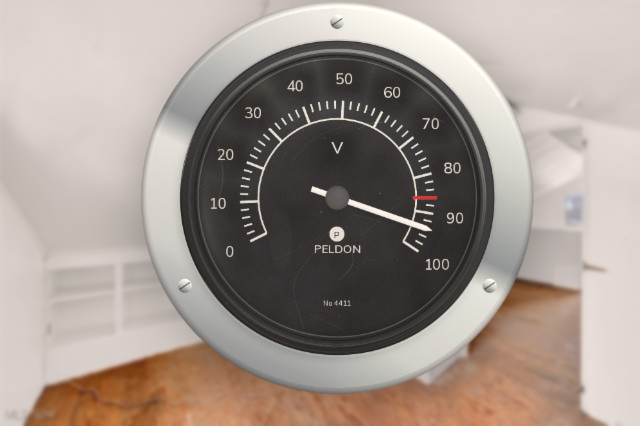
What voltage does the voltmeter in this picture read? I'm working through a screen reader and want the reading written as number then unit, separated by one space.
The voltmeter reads 94 V
